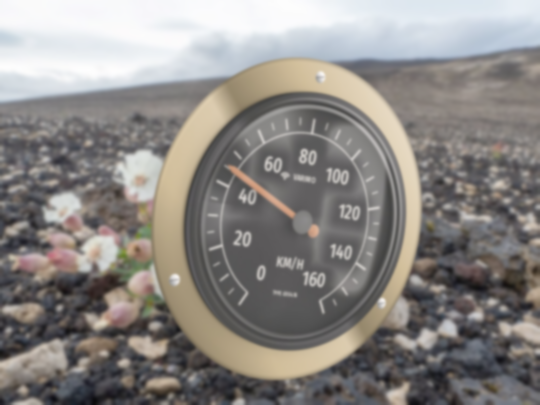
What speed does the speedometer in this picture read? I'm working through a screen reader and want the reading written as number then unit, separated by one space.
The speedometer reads 45 km/h
